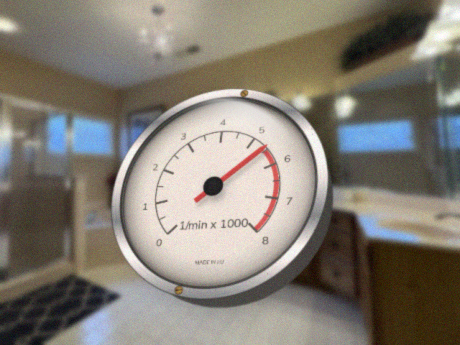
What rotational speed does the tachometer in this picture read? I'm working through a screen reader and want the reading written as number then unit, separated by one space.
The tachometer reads 5500 rpm
